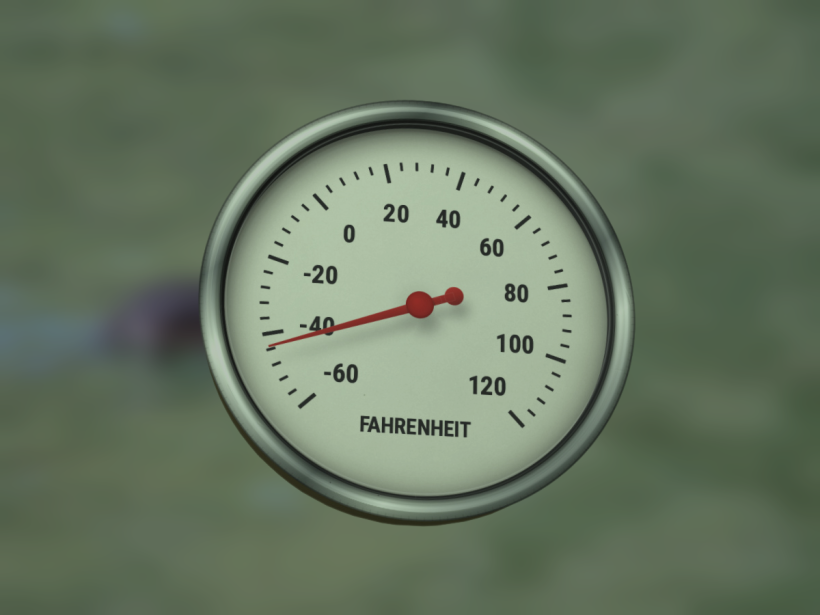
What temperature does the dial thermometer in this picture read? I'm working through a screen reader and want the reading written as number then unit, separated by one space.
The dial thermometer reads -44 °F
